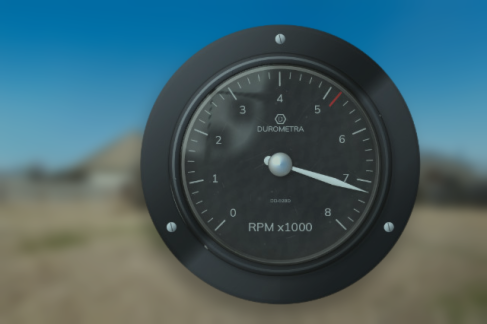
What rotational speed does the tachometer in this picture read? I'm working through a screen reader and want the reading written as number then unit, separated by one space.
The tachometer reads 7200 rpm
